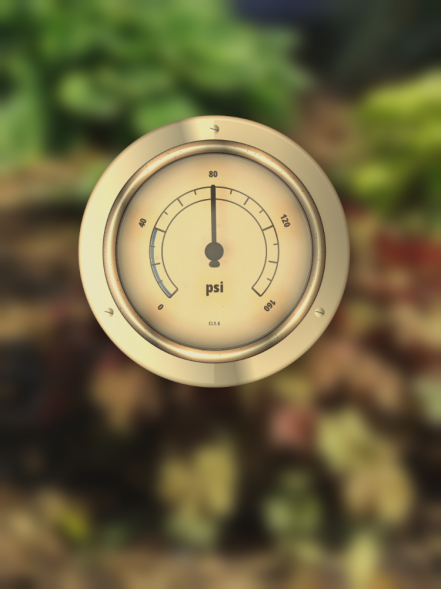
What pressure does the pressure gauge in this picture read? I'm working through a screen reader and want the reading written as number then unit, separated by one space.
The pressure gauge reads 80 psi
